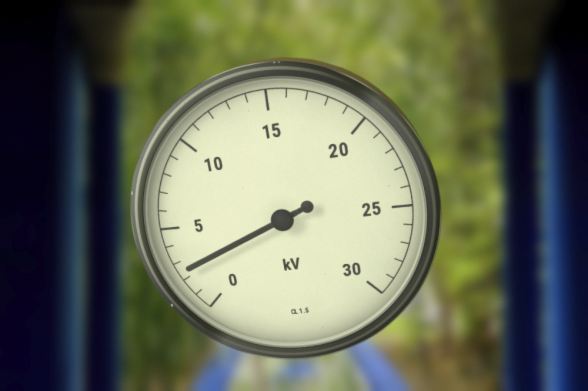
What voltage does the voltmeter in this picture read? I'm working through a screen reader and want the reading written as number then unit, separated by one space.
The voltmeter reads 2.5 kV
